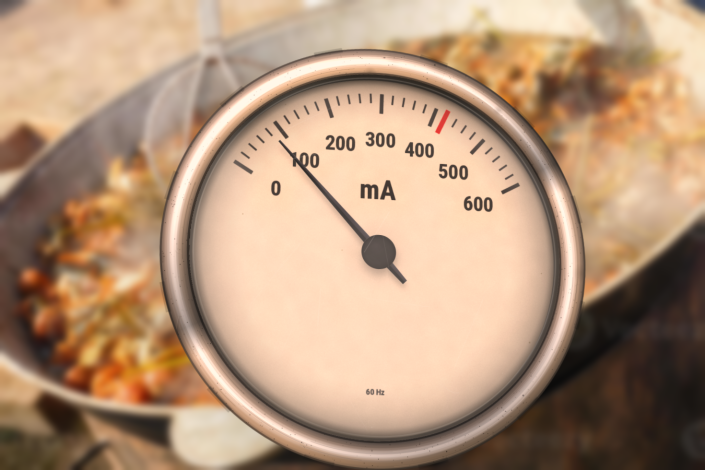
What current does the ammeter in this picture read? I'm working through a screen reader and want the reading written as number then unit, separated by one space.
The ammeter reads 80 mA
